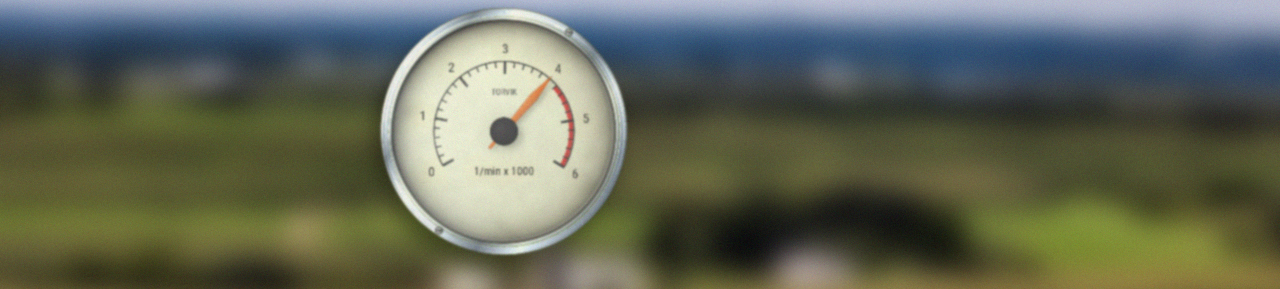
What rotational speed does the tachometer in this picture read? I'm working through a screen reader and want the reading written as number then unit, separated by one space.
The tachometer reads 4000 rpm
